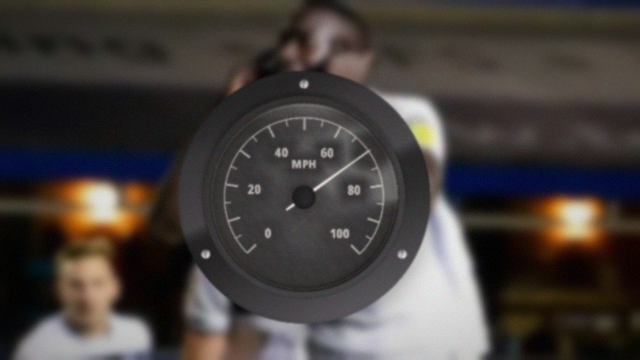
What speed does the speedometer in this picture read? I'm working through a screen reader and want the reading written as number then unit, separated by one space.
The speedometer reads 70 mph
